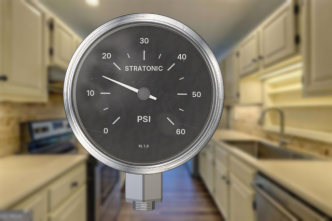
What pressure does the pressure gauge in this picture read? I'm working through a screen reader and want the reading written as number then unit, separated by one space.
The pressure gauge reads 15 psi
